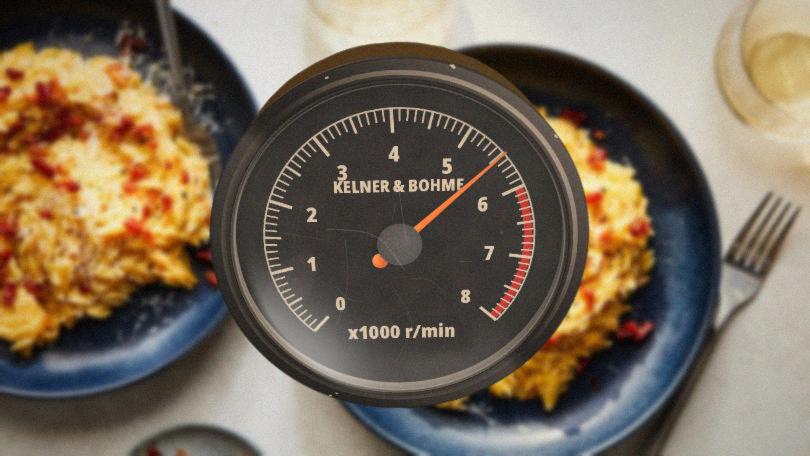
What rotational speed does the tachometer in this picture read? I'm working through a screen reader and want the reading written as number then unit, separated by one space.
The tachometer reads 5500 rpm
